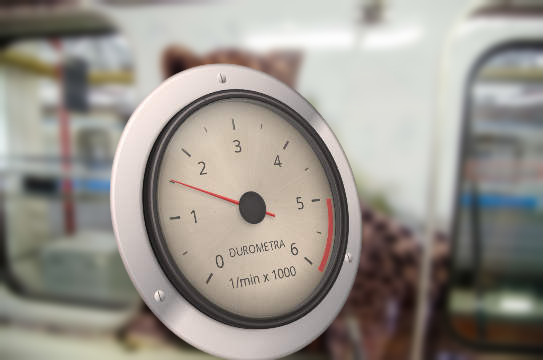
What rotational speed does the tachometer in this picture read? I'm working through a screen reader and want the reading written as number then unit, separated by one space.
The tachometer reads 1500 rpm
